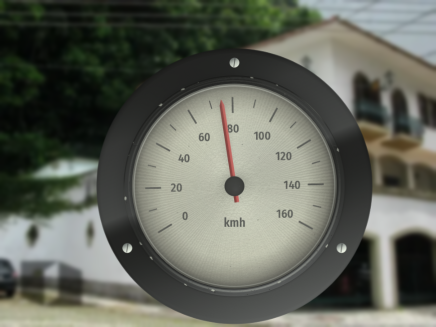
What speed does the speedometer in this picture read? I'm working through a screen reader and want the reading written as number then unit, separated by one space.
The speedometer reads 75 km/h
